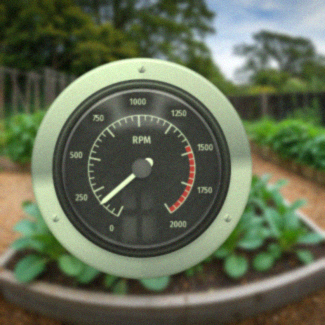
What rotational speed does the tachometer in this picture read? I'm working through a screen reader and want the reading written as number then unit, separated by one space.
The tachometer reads 150 rpm
